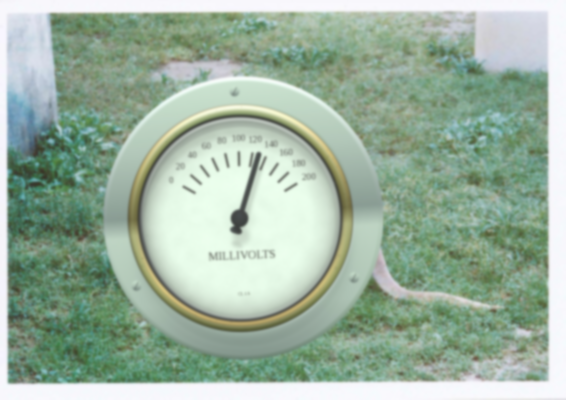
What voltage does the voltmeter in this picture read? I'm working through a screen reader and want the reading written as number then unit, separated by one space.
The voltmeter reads 130 mV
